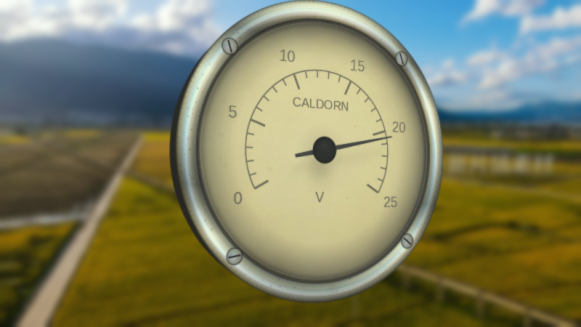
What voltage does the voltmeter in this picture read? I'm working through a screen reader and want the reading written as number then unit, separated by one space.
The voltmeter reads 20.5 V
